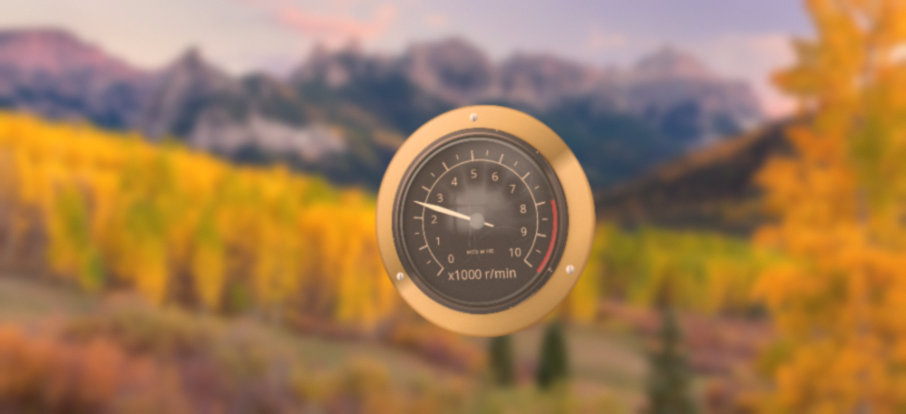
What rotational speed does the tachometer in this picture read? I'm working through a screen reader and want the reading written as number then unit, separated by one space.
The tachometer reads 2500 rpm
